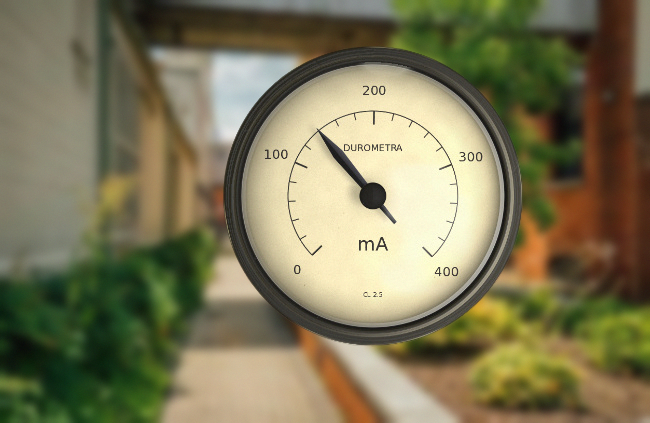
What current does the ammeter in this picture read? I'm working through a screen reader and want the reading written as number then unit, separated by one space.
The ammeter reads 140 mA
